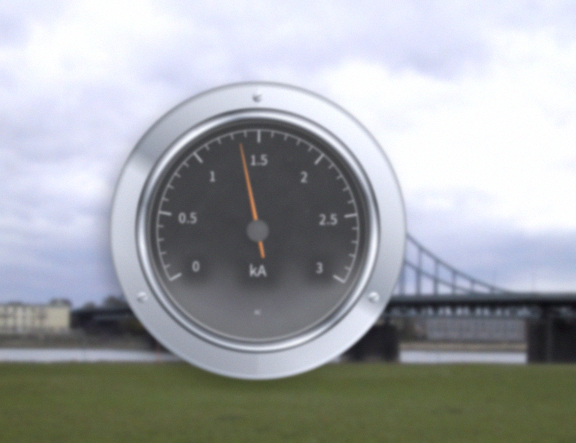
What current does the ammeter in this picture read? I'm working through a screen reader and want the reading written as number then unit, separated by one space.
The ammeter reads 1.35 kA
